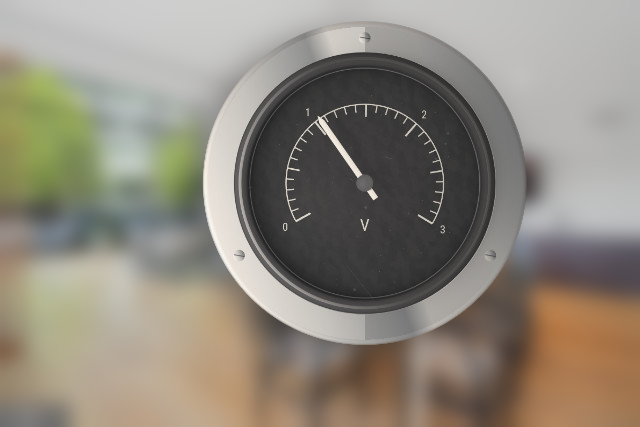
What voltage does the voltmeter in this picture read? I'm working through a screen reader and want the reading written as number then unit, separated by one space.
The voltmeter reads 1.05 V
